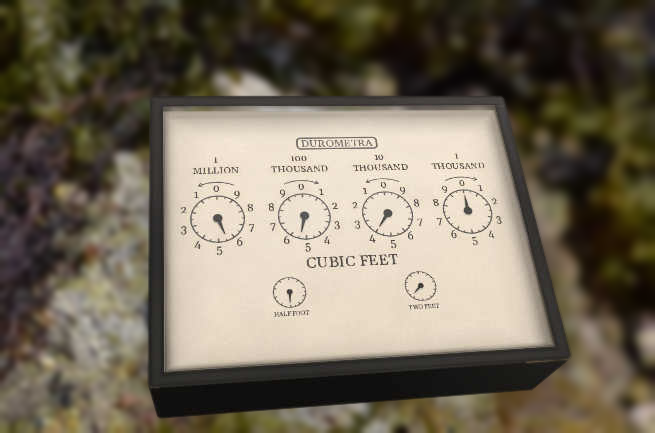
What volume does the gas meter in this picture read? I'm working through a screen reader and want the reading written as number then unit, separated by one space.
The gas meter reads 554000 ft³
